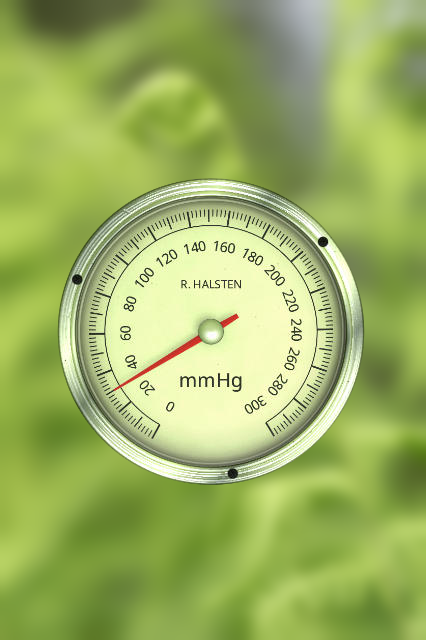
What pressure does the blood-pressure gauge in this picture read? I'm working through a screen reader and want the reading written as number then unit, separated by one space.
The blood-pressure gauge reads 30 mmHg
